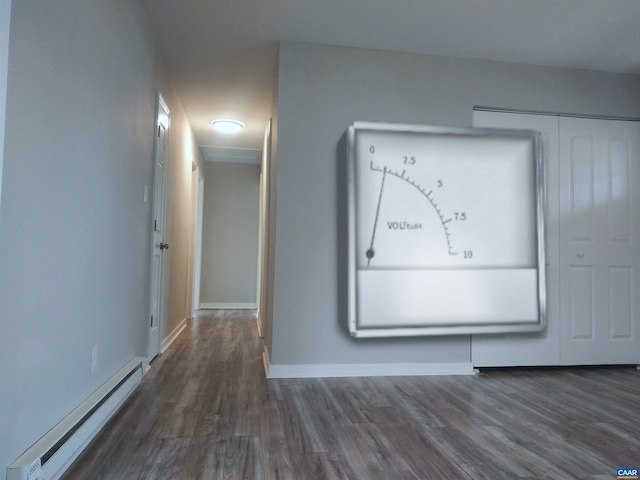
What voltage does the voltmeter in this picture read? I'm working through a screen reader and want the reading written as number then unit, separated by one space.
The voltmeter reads 1 V
